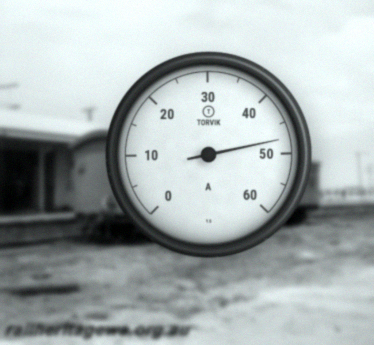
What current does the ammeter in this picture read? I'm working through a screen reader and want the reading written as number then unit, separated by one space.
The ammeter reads 47.5 A
